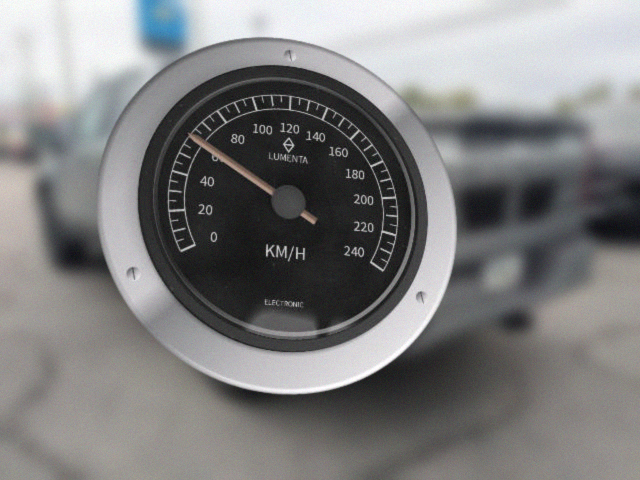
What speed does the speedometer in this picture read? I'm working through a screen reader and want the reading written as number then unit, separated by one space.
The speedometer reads 60 km/h
